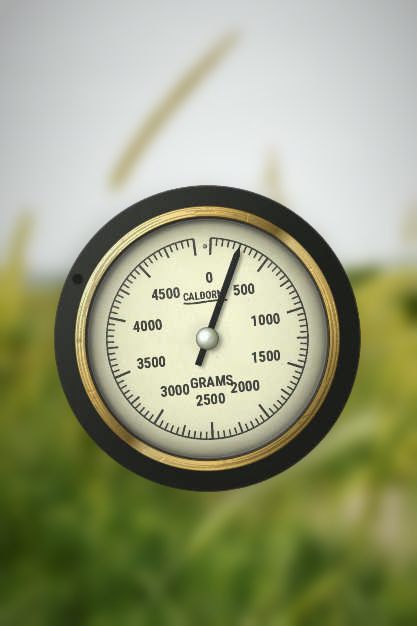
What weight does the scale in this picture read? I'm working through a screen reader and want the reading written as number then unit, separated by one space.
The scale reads 250 g
